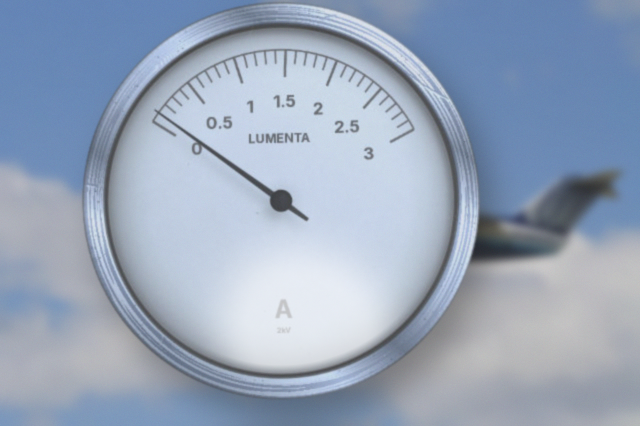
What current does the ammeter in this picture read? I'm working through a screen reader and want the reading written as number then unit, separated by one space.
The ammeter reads 0.1 A
